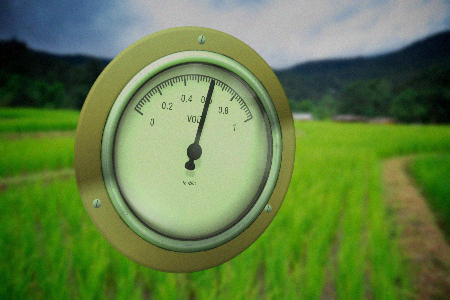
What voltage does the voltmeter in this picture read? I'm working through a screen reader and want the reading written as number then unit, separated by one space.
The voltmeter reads 0.6 V
